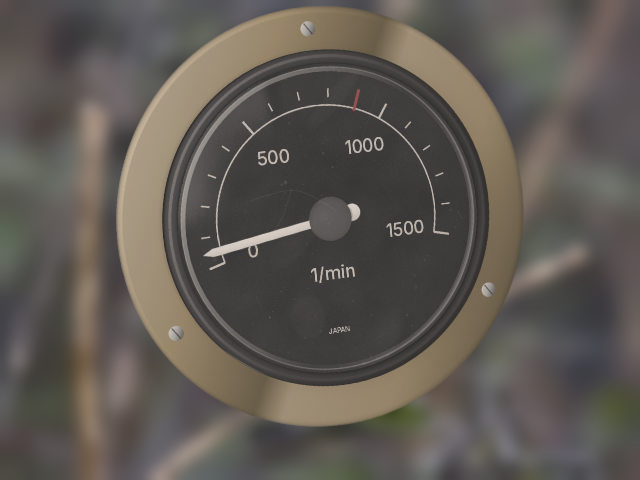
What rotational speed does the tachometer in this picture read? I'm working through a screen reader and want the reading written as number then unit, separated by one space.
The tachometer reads 50 rpm
